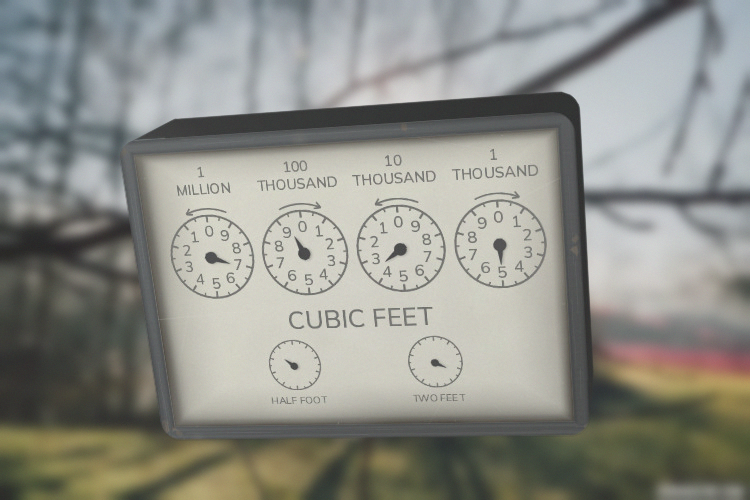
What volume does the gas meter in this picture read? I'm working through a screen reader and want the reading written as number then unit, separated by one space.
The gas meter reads 693500 ft³
